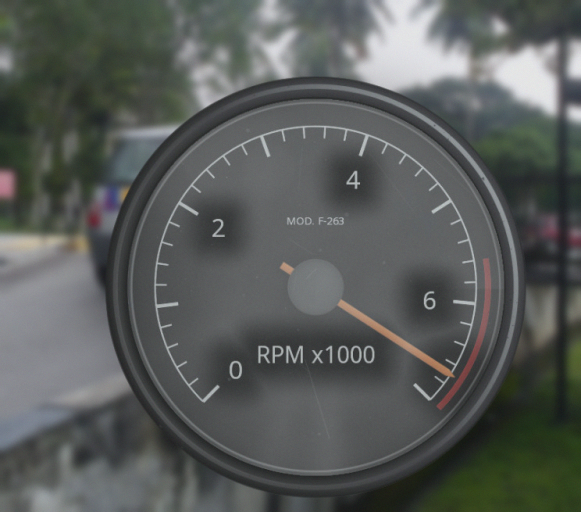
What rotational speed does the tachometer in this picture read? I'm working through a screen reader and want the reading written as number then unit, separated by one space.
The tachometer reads 6700 rpm
